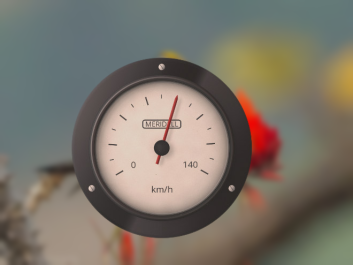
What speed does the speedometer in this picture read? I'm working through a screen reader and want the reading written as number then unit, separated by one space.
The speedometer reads 80 km/h
